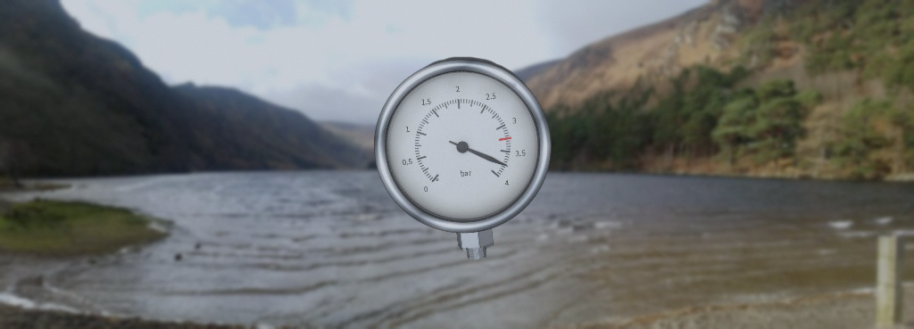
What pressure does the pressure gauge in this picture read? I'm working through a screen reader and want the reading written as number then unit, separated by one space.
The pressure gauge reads 3.75 bar
